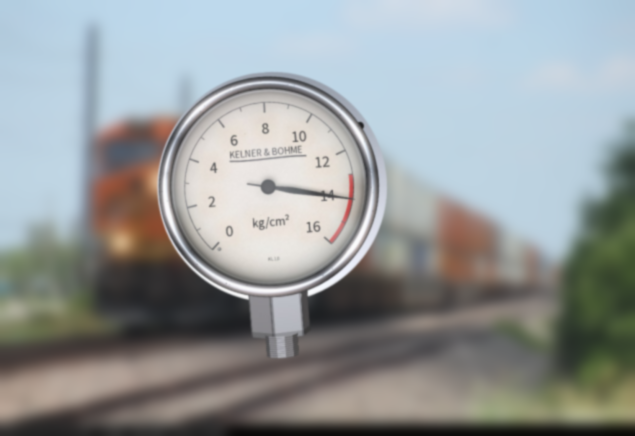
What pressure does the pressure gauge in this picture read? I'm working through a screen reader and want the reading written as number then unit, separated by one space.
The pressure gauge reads 14 kg/cm²
